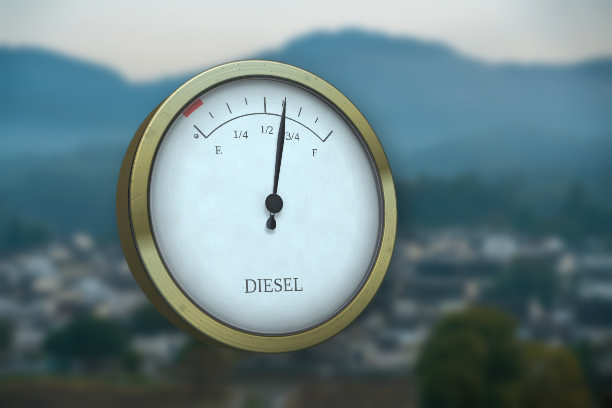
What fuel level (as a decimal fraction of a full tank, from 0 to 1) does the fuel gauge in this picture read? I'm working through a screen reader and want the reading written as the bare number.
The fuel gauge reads 0.625
